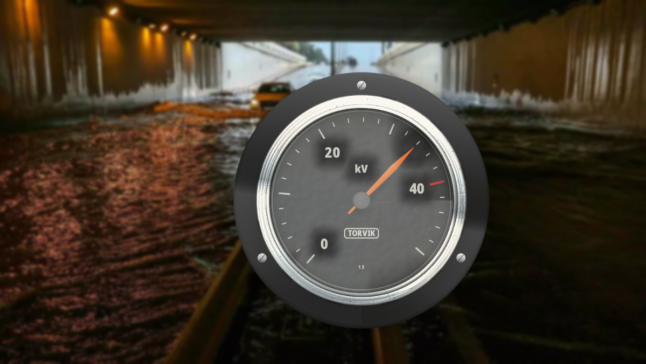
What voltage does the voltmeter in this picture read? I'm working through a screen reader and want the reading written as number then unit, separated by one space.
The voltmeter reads 34 kV
